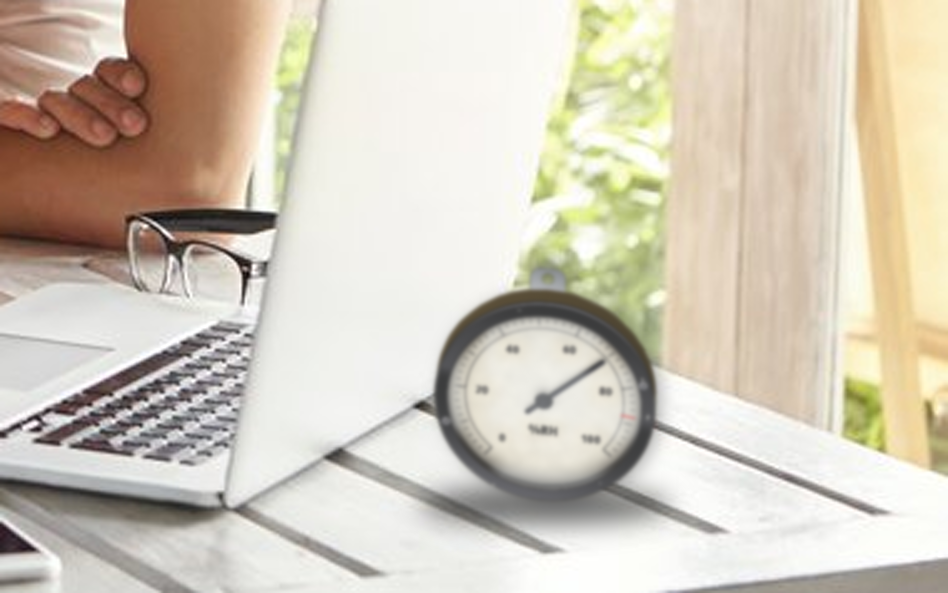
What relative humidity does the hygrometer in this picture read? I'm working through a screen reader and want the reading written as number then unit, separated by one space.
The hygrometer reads 70 %
